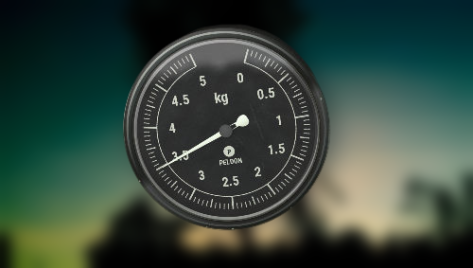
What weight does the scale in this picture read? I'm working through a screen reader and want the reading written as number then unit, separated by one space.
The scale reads 3.5 kg
